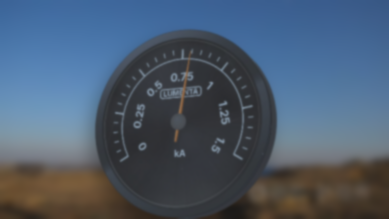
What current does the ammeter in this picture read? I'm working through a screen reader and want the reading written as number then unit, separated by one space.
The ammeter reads 0.8 kA
